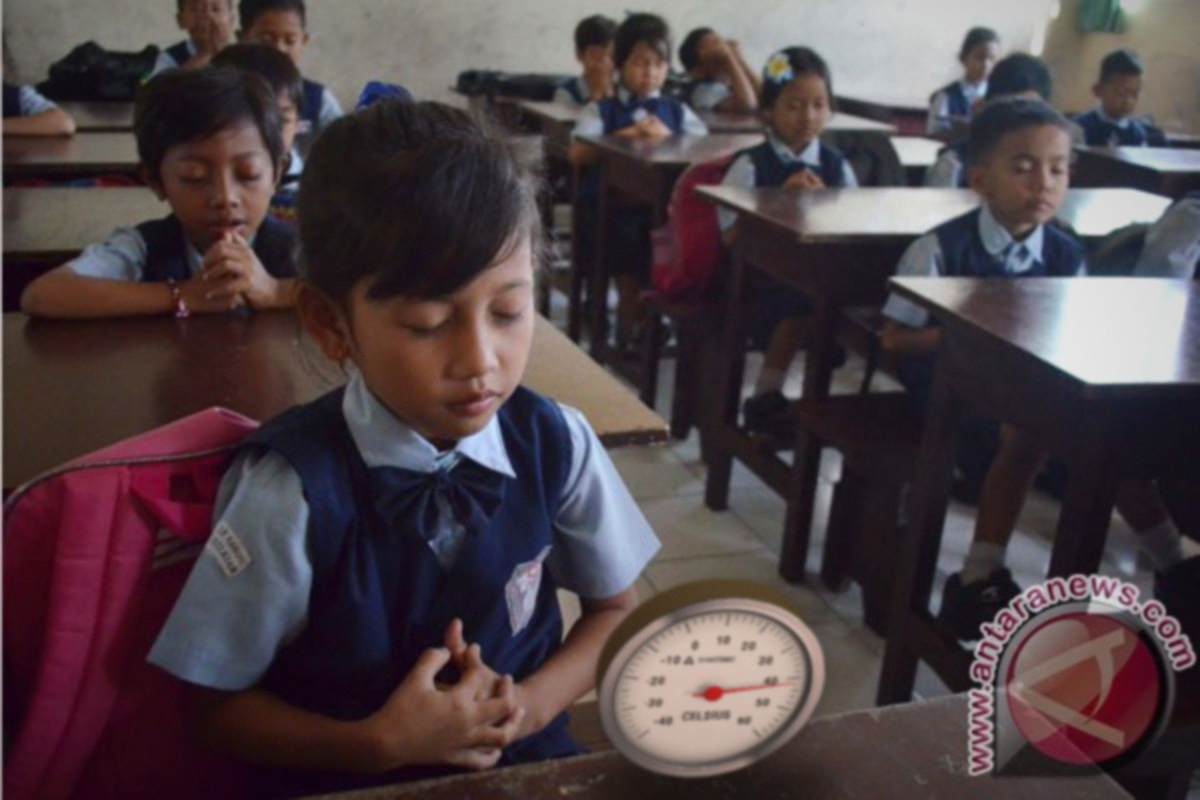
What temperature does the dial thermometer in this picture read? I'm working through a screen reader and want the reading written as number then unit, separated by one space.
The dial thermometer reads 40 °C
